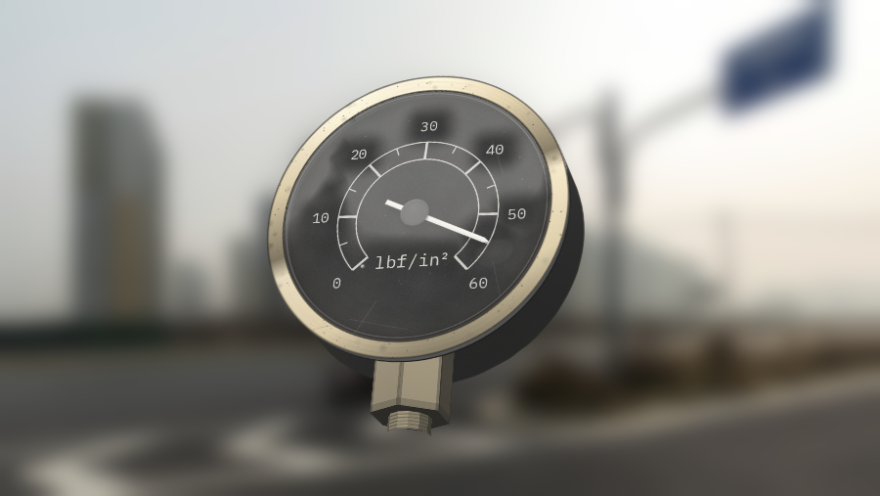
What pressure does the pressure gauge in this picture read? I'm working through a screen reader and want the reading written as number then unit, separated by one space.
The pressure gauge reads 55 psi
